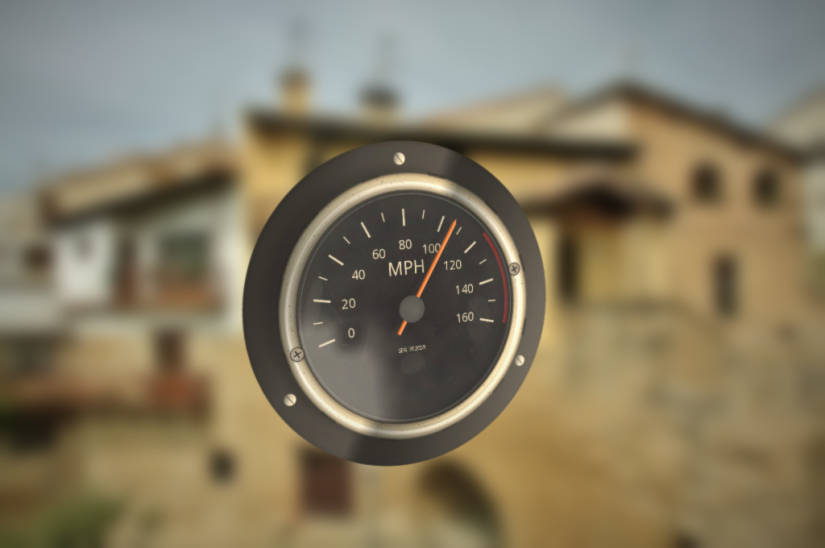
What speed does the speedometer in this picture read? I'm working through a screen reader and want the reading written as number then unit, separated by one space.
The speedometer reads 105 mph
